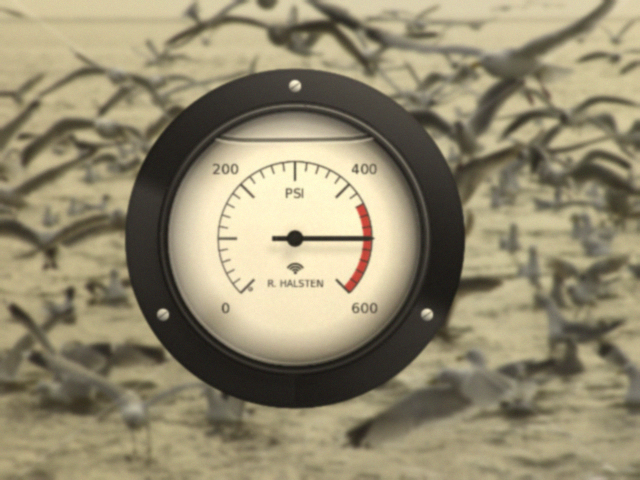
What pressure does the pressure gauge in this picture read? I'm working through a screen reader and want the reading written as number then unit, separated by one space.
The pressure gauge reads 500 psi
